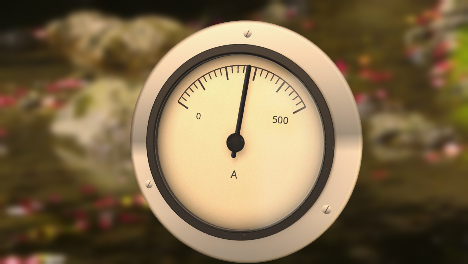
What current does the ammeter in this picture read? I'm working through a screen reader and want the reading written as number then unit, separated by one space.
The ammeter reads 280 A
